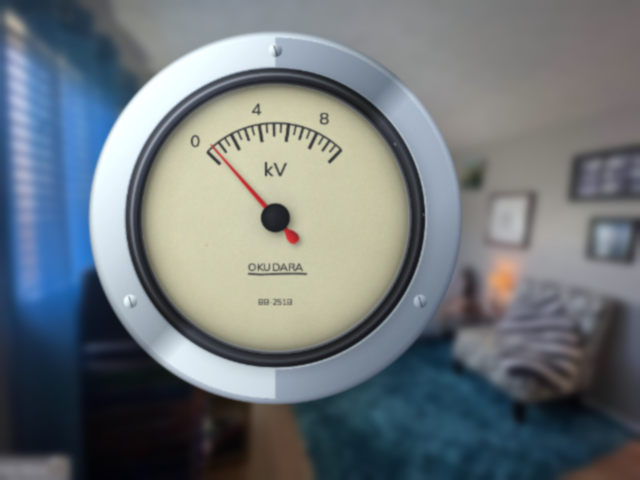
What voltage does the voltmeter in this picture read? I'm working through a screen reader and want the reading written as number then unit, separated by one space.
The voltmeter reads 0.5 kV
